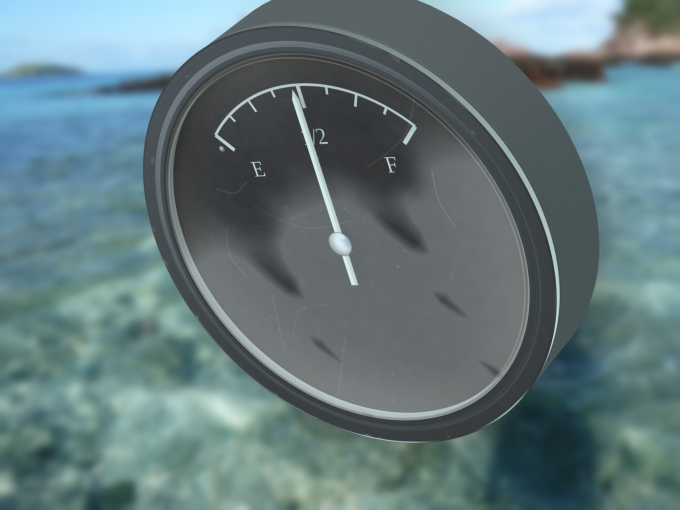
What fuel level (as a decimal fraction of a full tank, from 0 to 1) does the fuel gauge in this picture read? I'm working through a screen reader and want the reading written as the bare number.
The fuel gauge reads 0.5
